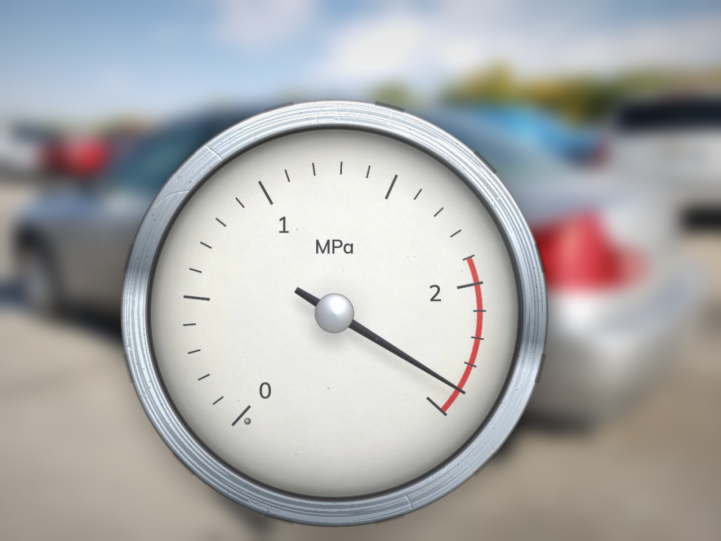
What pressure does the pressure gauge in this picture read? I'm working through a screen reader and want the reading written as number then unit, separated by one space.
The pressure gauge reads 2.4 MPa
